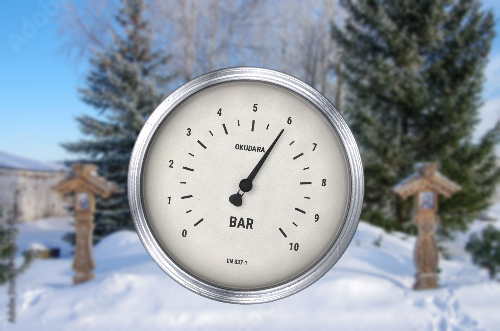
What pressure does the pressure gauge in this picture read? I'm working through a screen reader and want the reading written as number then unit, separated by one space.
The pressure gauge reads 6 bar
